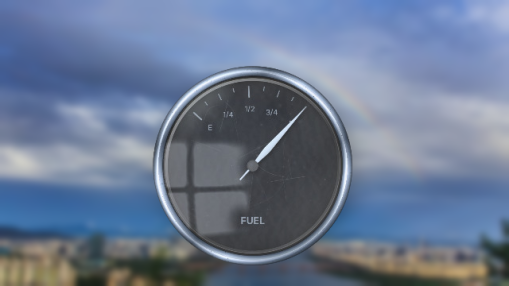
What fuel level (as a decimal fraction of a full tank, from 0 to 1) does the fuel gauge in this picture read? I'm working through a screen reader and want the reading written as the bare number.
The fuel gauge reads 1
